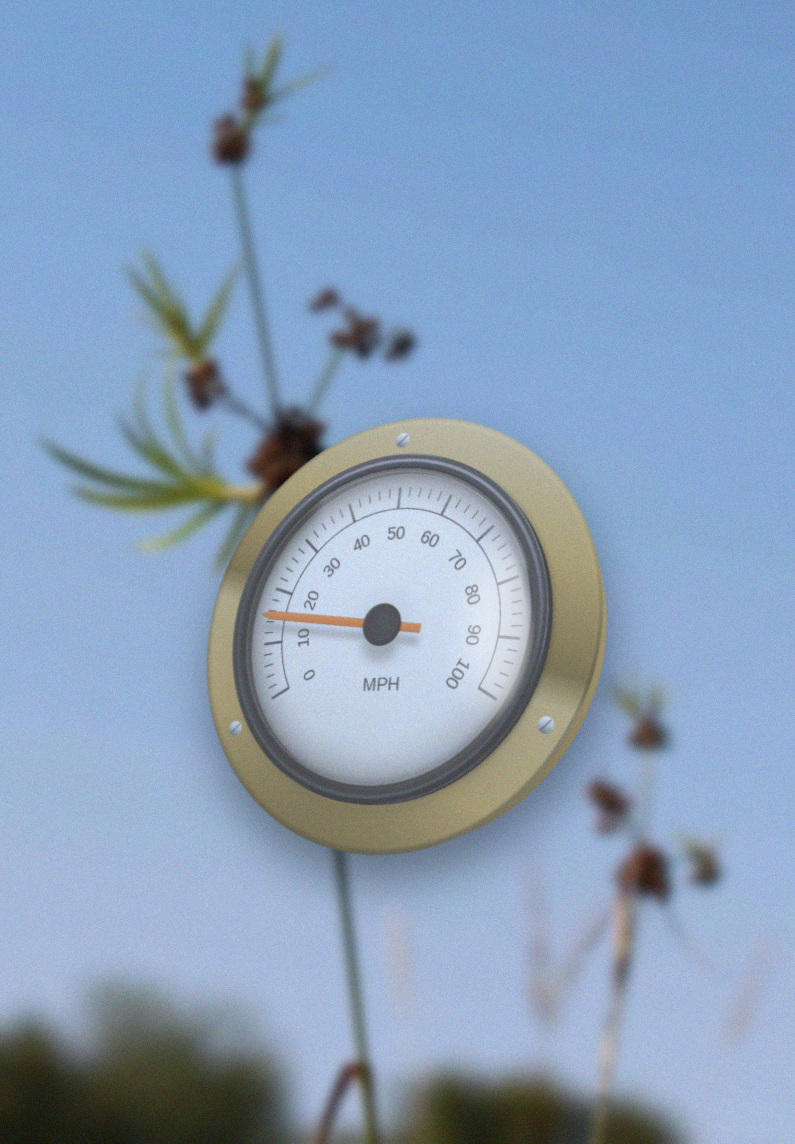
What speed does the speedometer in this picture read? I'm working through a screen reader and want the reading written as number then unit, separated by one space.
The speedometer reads 15 mph
